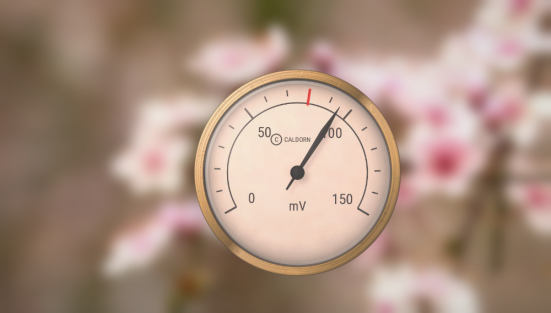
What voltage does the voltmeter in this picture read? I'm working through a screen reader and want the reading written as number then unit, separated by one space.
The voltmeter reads 95 mV
